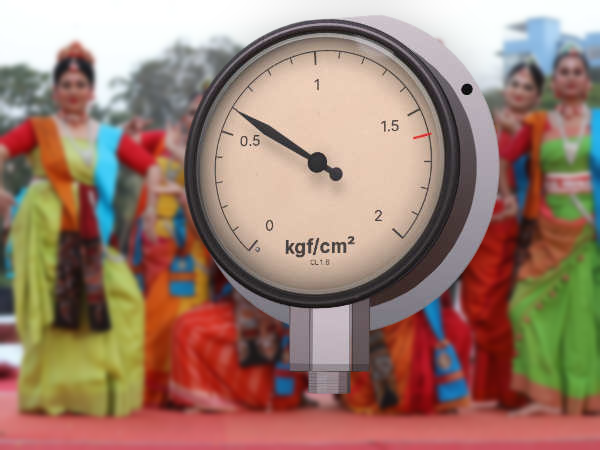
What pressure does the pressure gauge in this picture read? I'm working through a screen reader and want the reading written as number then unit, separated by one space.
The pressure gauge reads 0.6 kg/cm²
